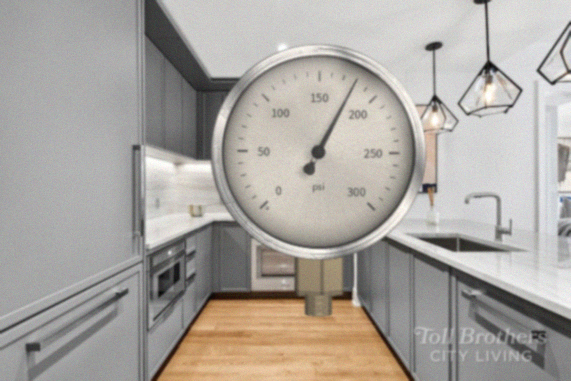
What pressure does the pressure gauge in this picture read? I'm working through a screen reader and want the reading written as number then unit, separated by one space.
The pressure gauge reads 180 psi
